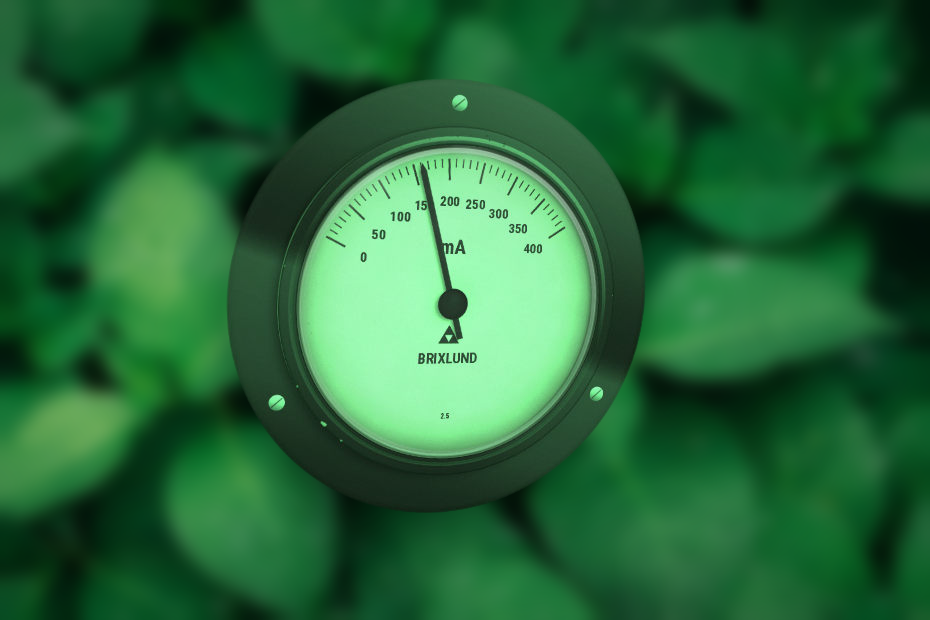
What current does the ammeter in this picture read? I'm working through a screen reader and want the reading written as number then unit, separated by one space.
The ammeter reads 160 mA
